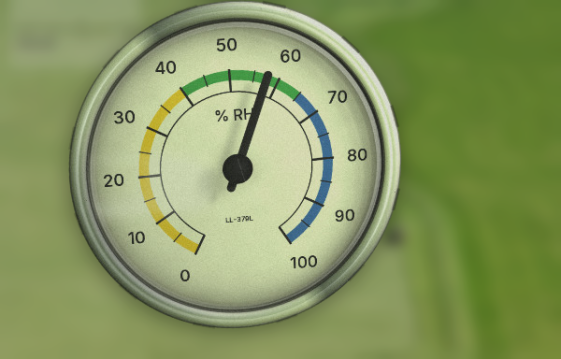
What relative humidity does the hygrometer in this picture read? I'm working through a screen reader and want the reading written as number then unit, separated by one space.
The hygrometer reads 57.5 %
